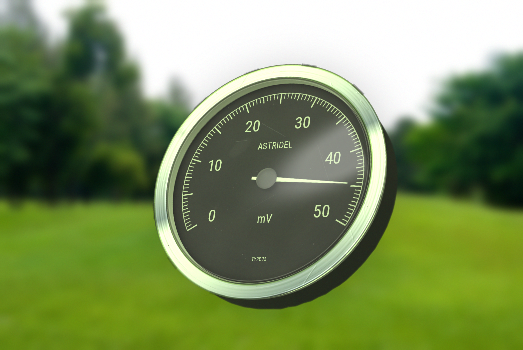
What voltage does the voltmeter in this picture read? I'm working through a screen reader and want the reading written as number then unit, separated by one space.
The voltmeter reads 45 mV
